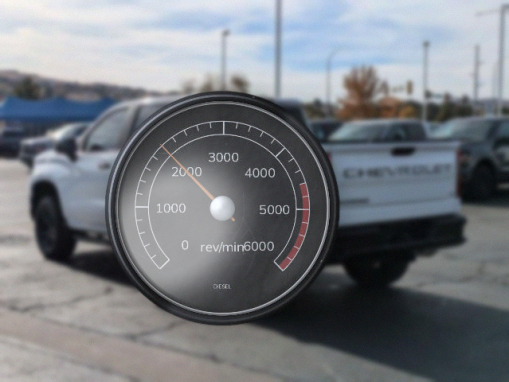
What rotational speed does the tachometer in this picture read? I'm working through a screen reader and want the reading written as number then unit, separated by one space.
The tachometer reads 2000 rpm
